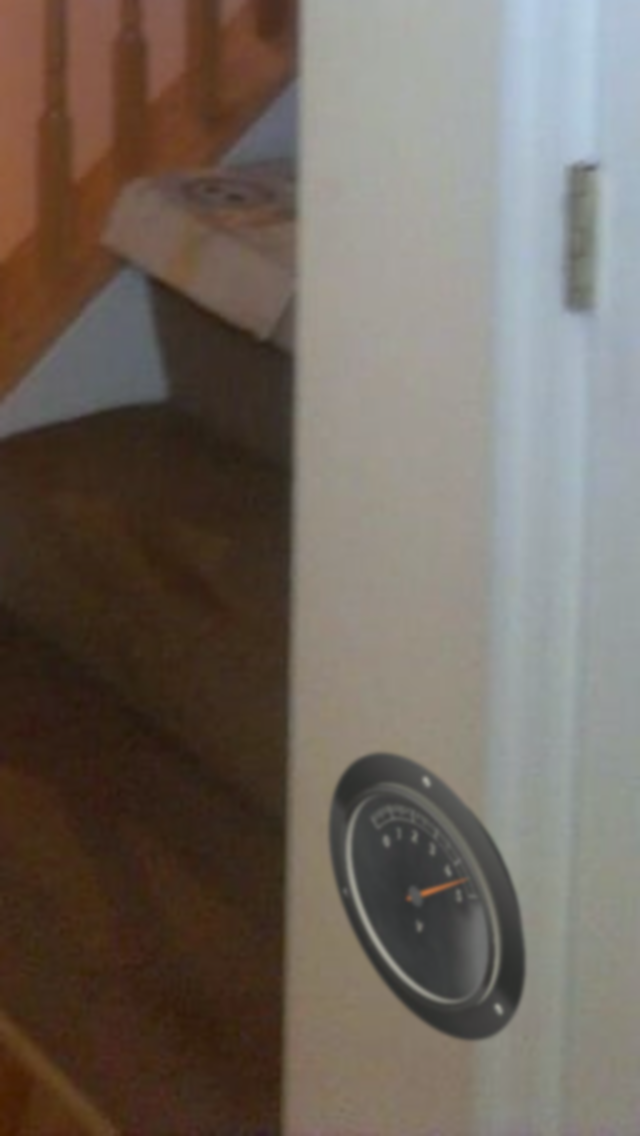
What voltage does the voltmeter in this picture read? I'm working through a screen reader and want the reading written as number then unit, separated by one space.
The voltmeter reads 4.5 V
